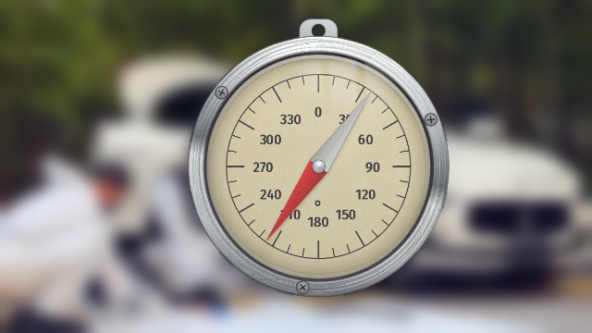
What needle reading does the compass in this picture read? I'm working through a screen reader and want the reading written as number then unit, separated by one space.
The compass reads 215 °
